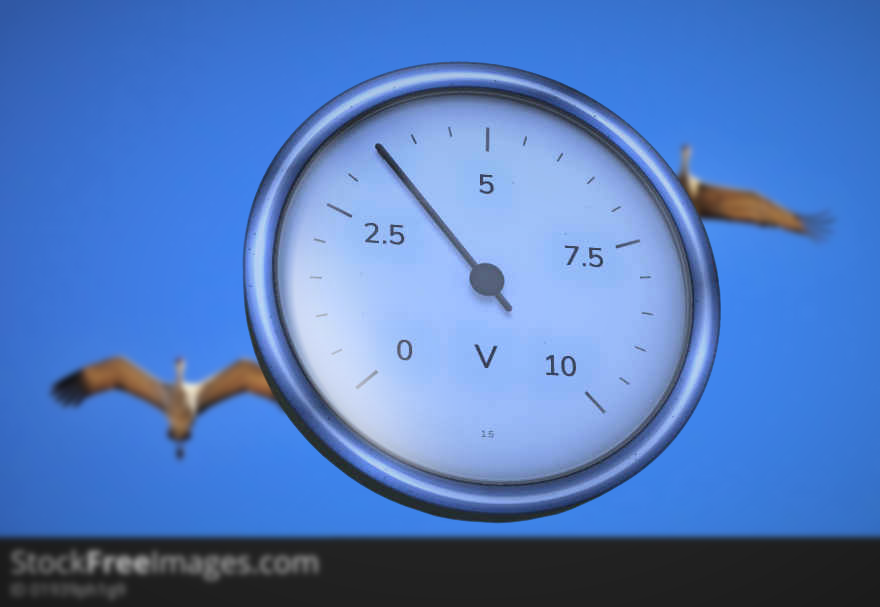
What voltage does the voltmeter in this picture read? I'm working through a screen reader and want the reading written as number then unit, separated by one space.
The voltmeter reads 3.5 V
